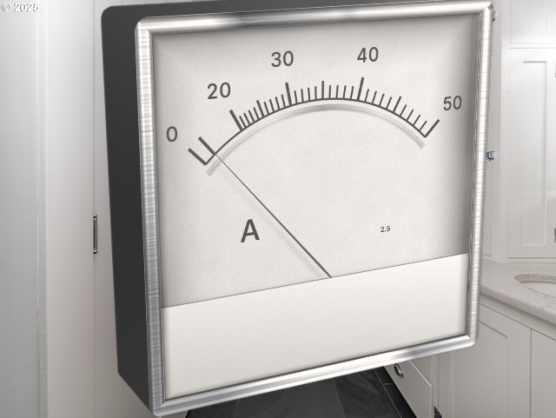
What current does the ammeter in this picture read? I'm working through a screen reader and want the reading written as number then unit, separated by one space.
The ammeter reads 10 A
